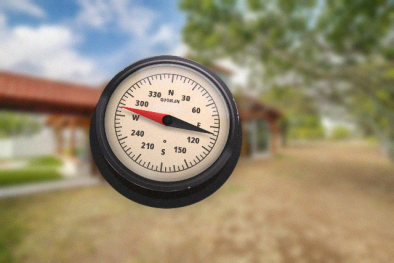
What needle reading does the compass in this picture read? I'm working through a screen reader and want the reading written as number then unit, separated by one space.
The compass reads 280 °
